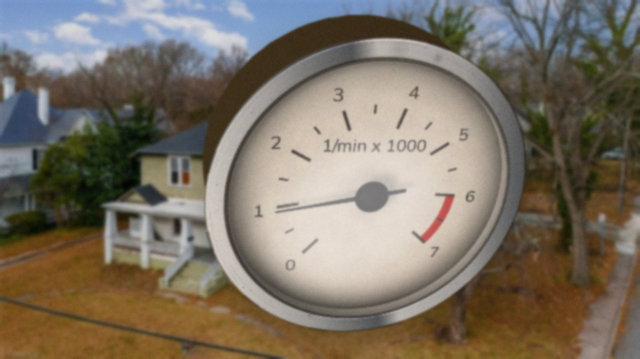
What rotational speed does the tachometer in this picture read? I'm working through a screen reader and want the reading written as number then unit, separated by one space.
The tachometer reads 1000 rpm
